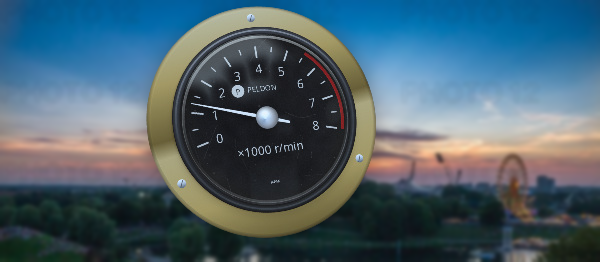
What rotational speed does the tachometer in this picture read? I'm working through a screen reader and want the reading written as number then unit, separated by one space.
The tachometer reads 1250 rpm
